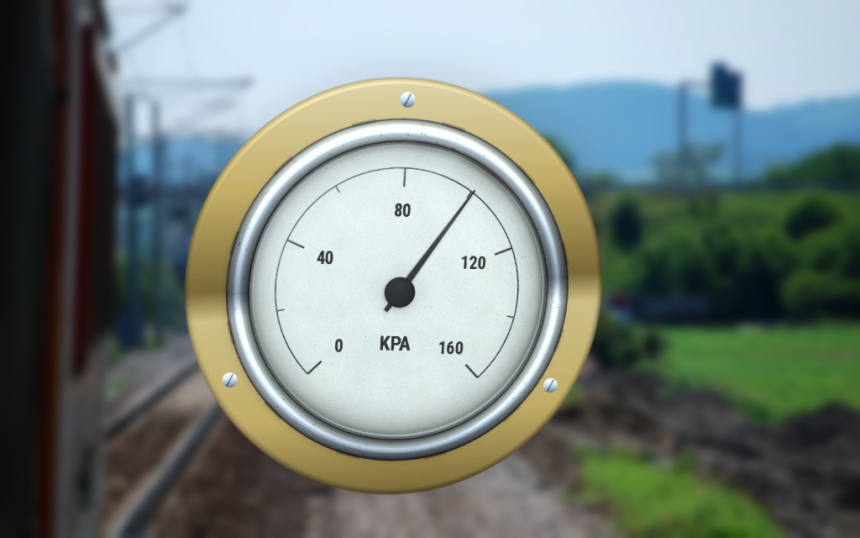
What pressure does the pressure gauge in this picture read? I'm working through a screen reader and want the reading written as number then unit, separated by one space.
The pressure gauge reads 100 kPa
